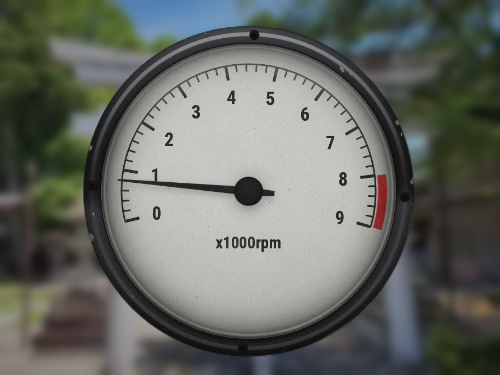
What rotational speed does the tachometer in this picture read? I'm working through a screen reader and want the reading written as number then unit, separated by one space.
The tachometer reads 800 rpm
